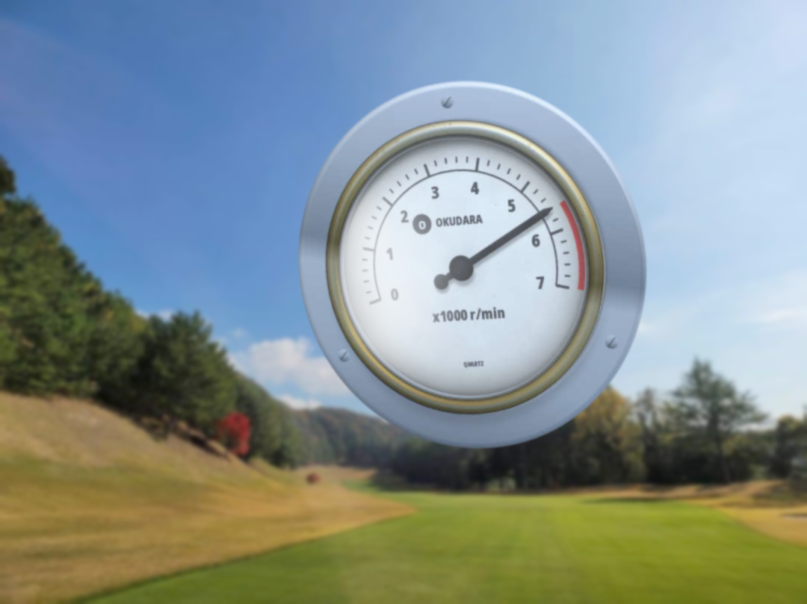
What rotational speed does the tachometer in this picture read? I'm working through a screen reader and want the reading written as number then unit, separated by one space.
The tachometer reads 5600 rpm
